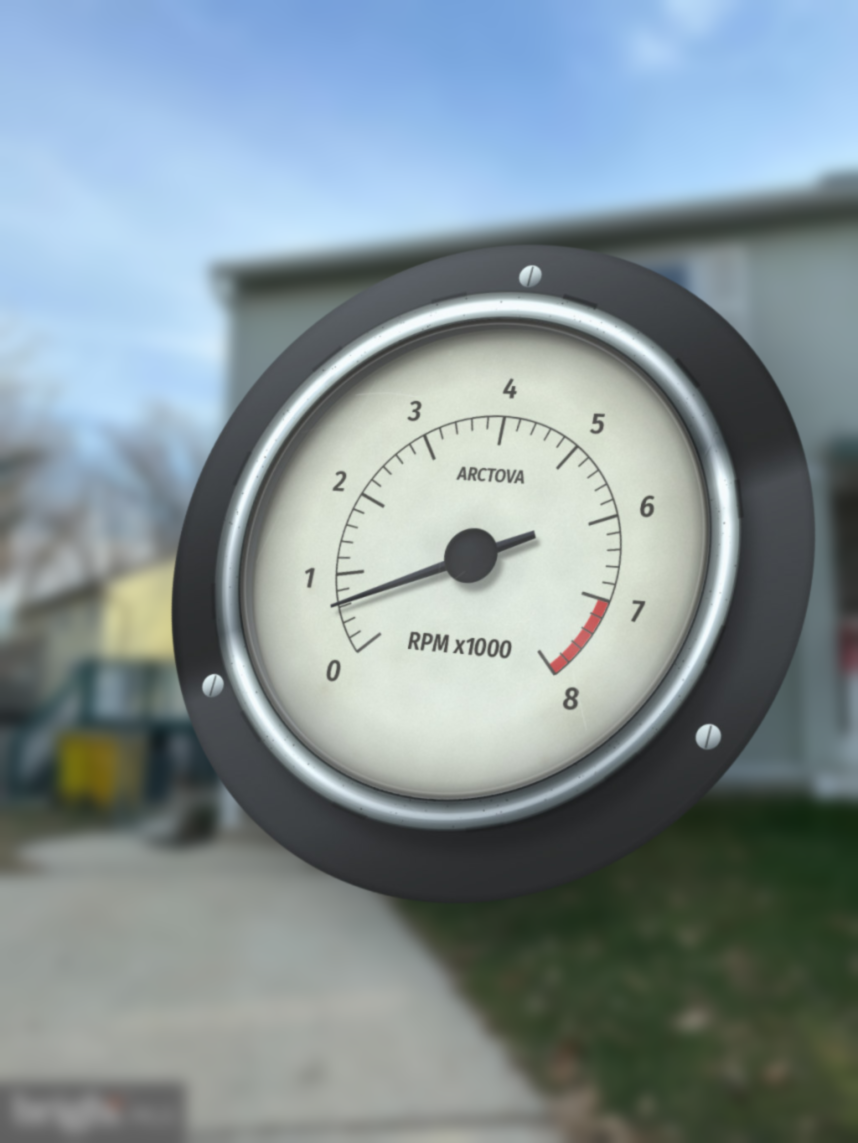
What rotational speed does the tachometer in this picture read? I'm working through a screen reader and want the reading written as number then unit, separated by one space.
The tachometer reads 600 rpm
